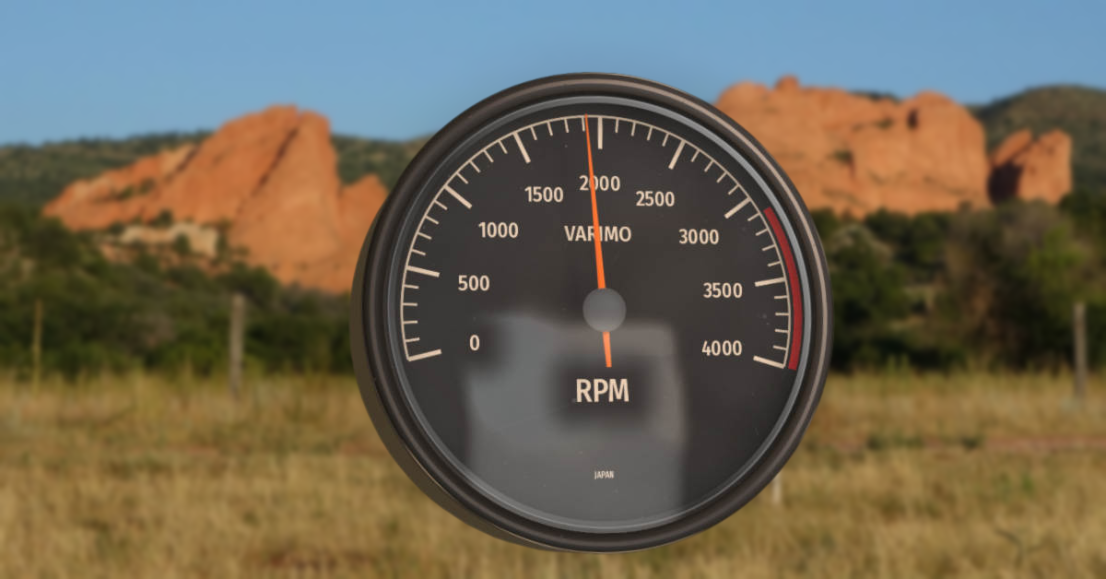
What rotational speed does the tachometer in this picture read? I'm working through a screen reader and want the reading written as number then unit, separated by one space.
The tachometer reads 1900 rpm
